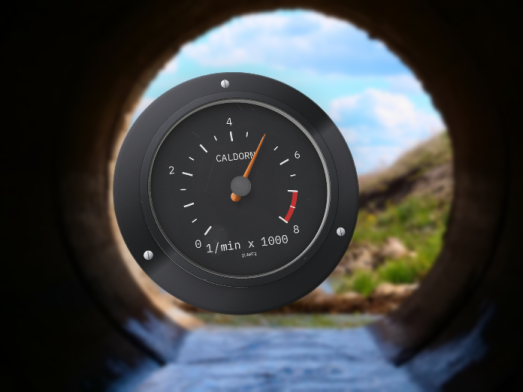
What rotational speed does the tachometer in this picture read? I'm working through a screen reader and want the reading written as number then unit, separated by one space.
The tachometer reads 5000 rpm
